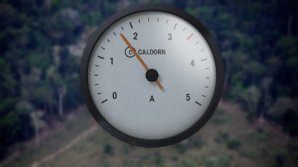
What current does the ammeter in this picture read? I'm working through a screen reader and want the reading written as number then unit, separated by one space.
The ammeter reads 1.7 A
